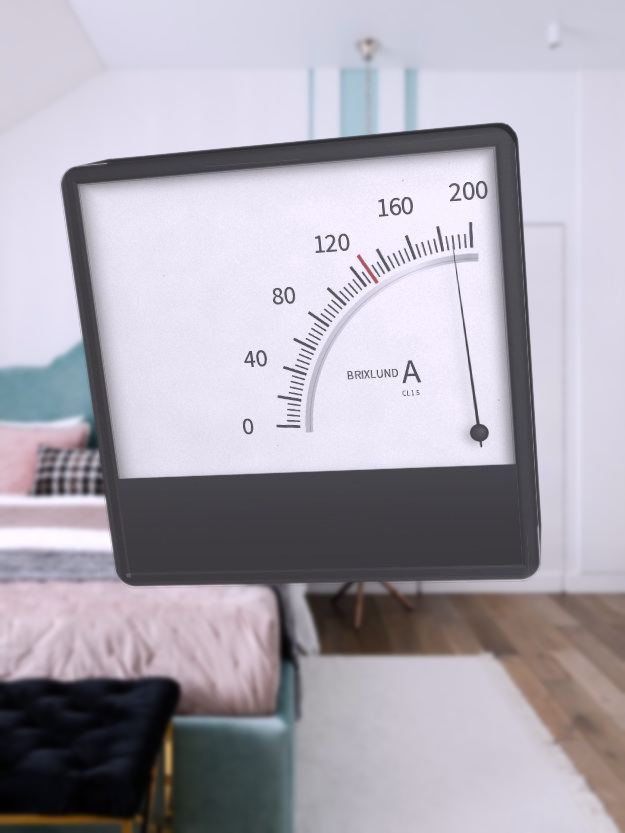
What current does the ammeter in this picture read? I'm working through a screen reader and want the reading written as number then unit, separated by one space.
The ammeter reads 188 A
